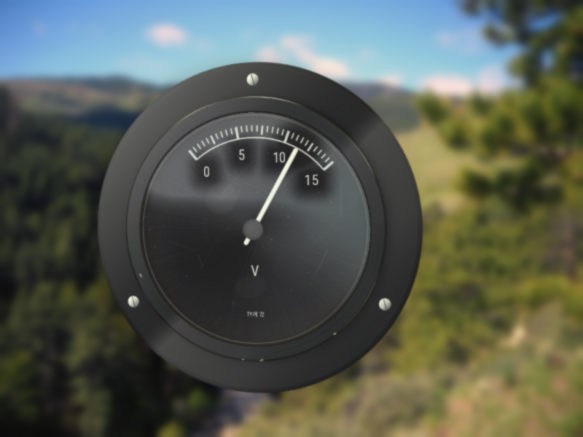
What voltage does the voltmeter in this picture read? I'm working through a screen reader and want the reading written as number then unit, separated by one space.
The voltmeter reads 11.5 V
